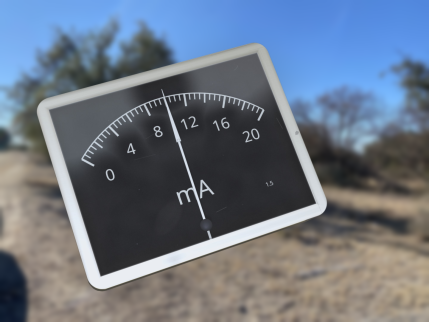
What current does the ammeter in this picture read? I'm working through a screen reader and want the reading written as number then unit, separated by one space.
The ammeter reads 10 mA
